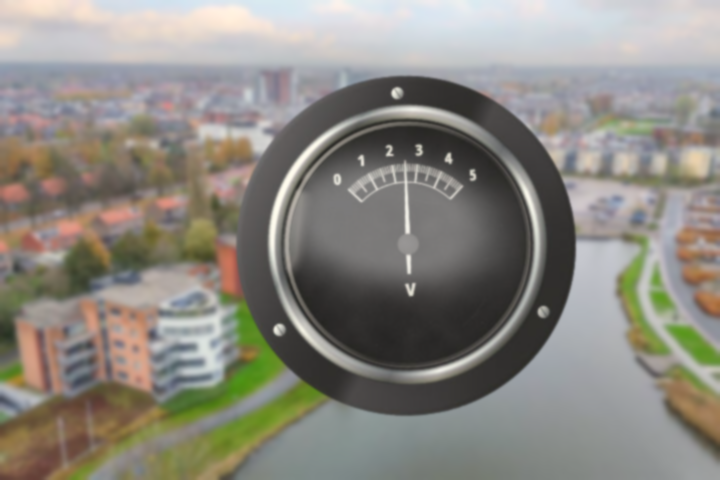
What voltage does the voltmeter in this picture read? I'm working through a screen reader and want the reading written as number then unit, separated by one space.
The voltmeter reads 2.5 V
